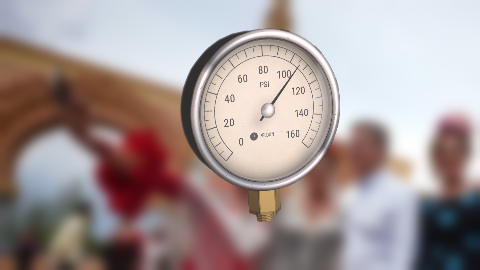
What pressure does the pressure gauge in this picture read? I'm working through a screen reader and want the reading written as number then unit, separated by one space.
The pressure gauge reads 105 psi
